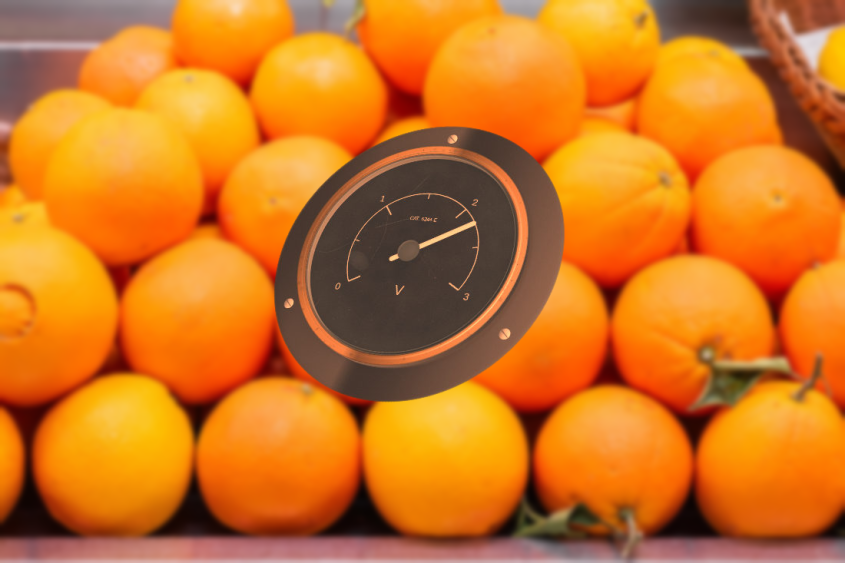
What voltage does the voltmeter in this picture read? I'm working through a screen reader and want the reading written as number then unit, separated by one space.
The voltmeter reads 2.25 V
